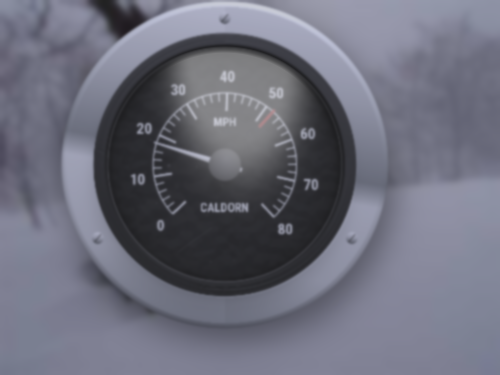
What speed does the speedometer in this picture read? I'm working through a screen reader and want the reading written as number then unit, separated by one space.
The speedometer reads 18 mph
